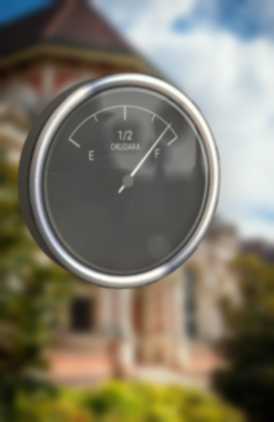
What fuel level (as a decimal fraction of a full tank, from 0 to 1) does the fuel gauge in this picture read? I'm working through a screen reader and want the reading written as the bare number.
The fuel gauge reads 0.875
